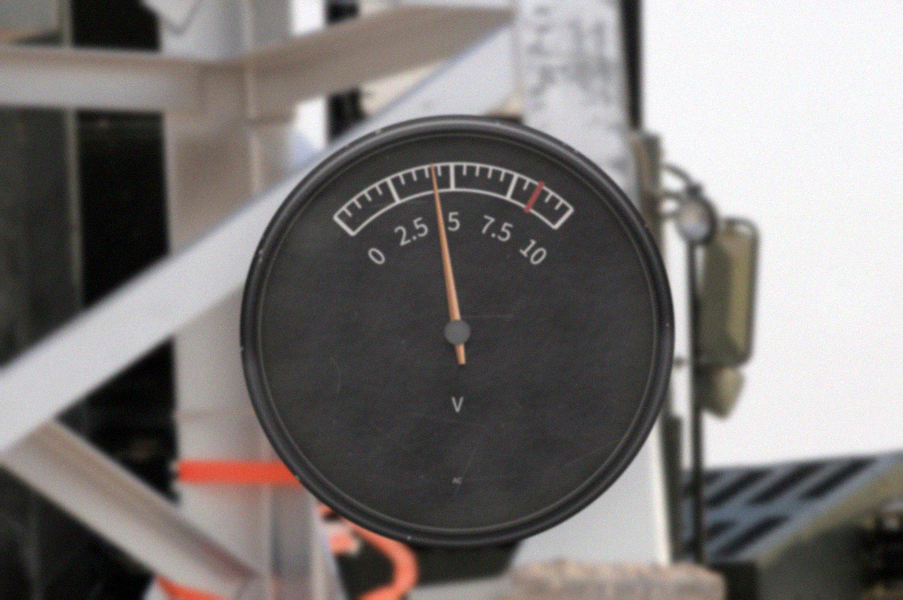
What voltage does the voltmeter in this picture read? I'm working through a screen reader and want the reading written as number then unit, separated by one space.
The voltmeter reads 4.25 V
